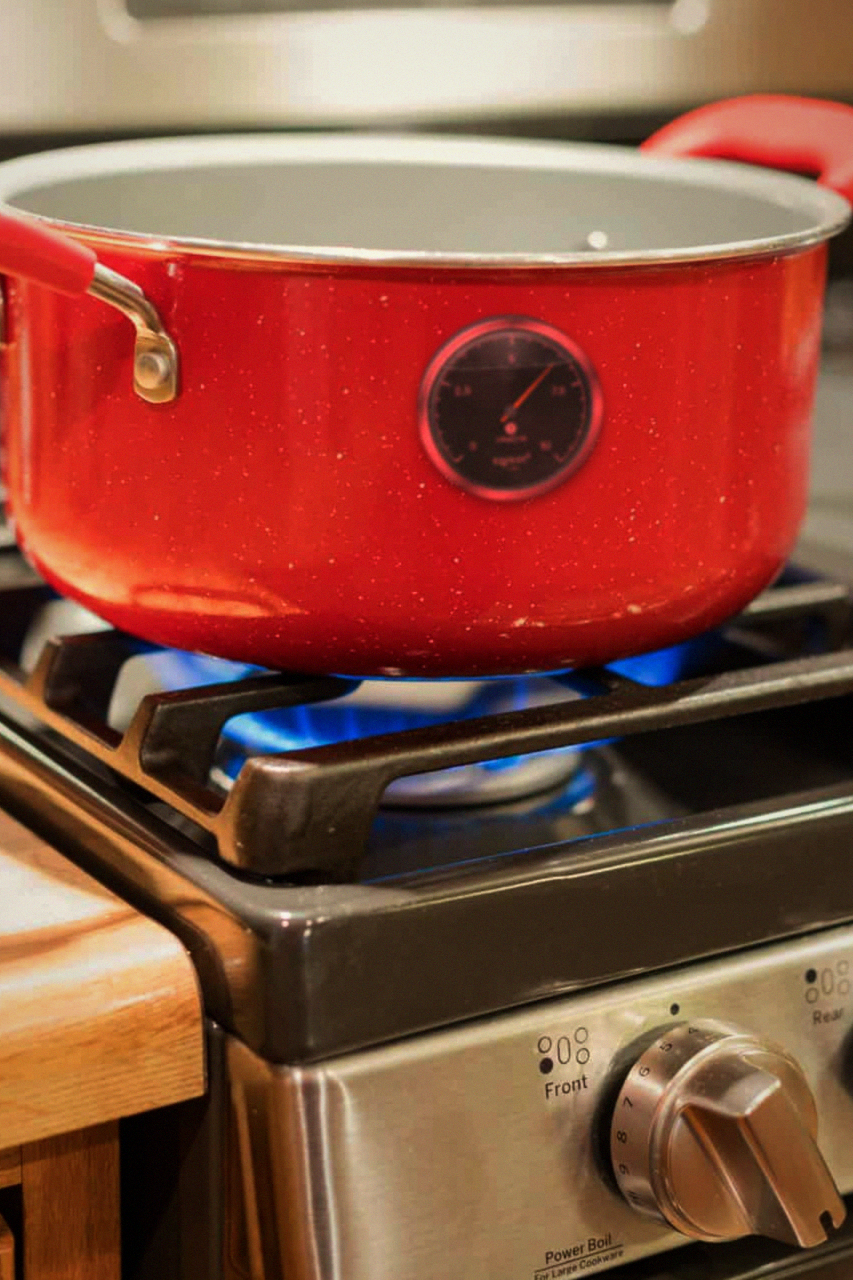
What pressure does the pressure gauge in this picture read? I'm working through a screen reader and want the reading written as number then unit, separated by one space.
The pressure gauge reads 6.5 kg/cm²
